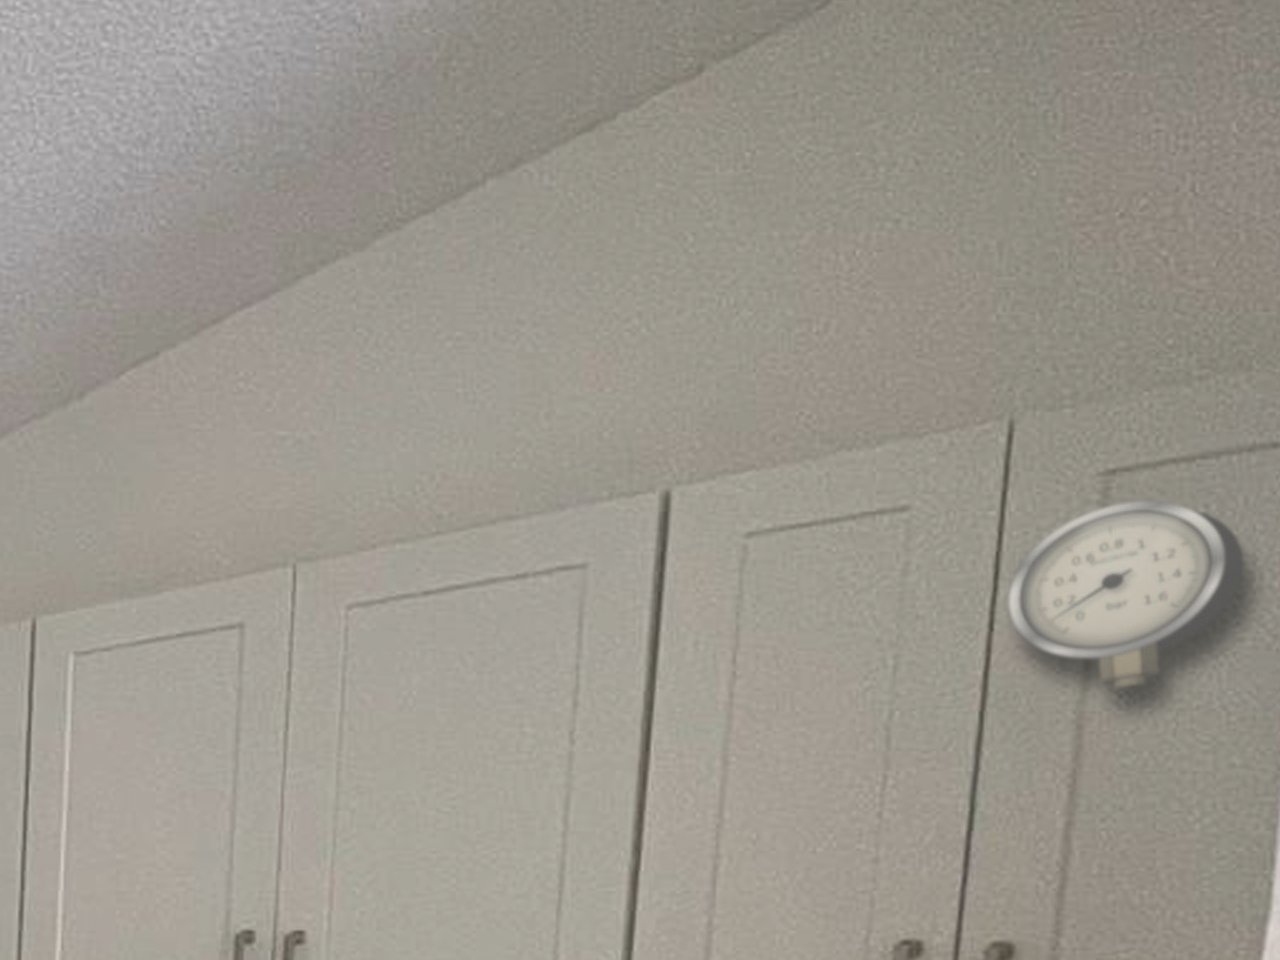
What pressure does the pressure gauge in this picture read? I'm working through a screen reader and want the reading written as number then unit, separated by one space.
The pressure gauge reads 0.1 bar
